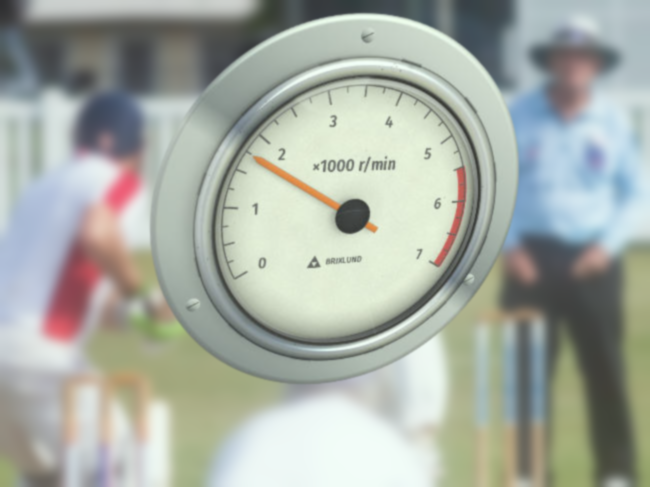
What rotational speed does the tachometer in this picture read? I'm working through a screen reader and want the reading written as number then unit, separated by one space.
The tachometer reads 1750 rpm
